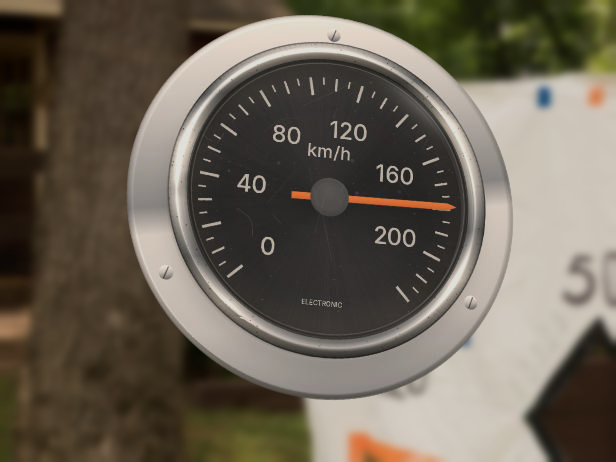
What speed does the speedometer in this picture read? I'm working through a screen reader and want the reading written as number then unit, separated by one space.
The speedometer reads 180 km/h
